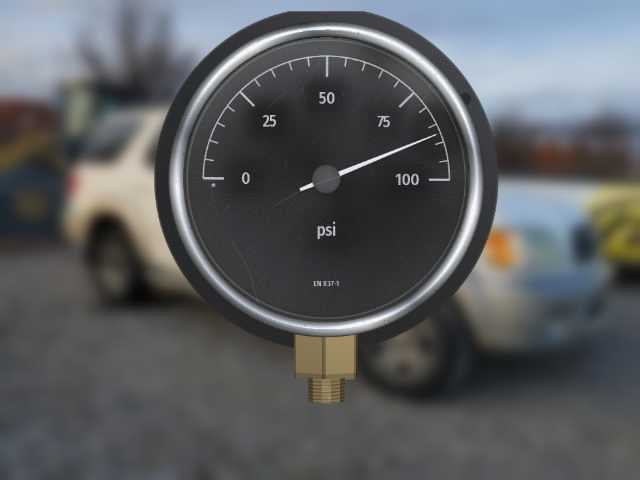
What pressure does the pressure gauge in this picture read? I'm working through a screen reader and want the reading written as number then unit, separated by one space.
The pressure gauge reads 87.5 psi
